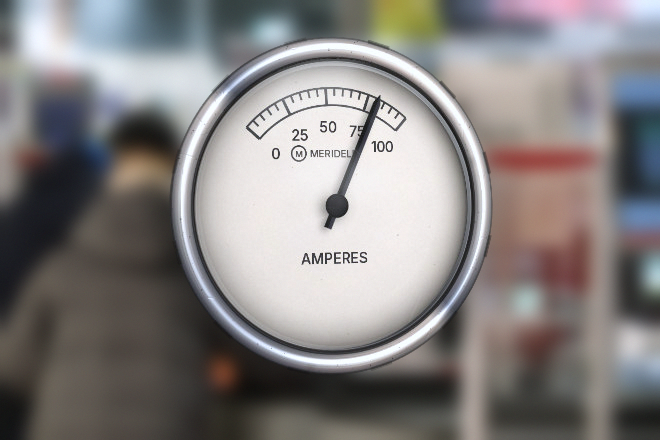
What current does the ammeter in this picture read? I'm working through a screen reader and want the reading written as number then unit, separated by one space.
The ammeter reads 80 A
